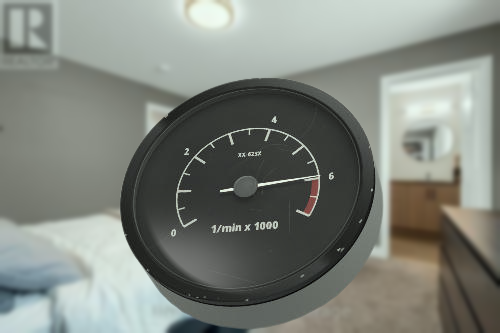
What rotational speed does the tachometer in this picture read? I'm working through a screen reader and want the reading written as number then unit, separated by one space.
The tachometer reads 6000 rpm
